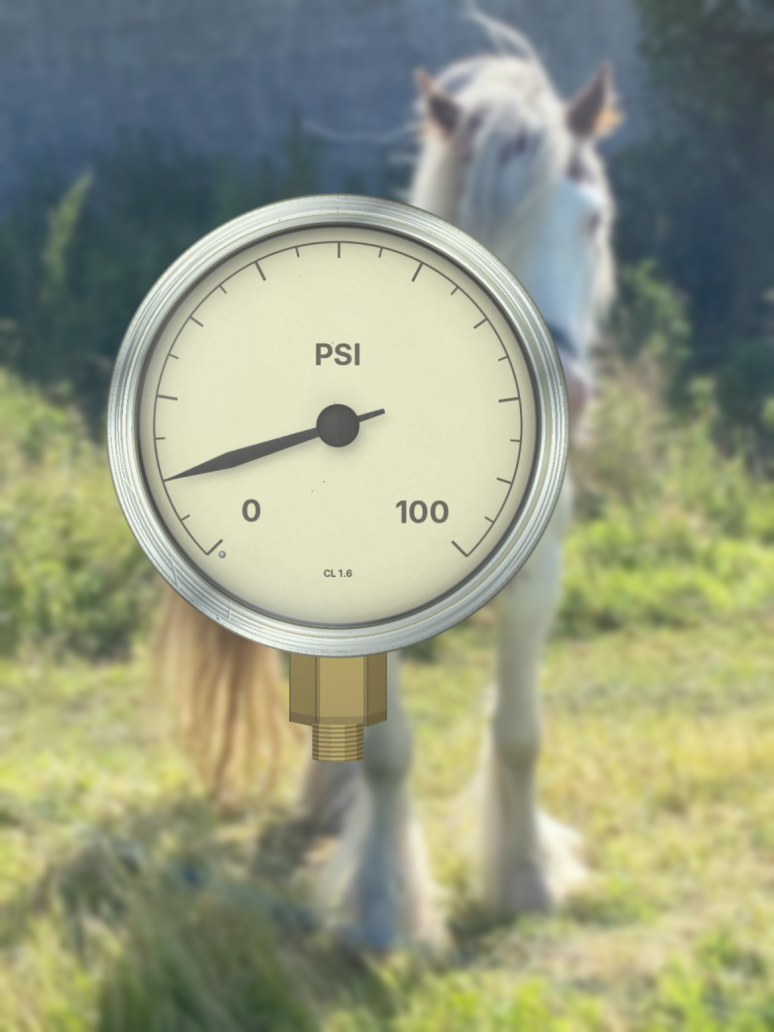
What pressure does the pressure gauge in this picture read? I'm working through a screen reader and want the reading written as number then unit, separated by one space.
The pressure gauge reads 10 psi
